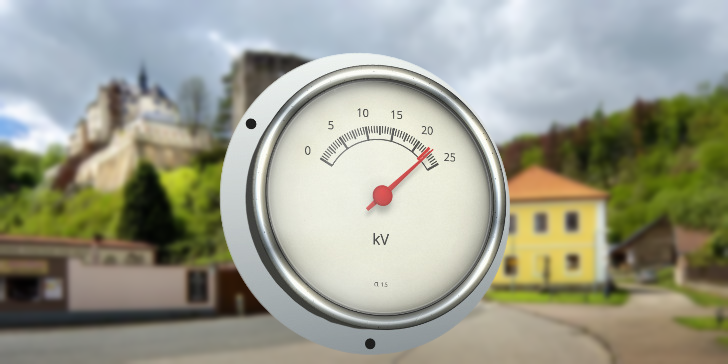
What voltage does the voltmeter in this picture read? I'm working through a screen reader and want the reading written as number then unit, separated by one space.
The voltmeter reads 22.5 kV
